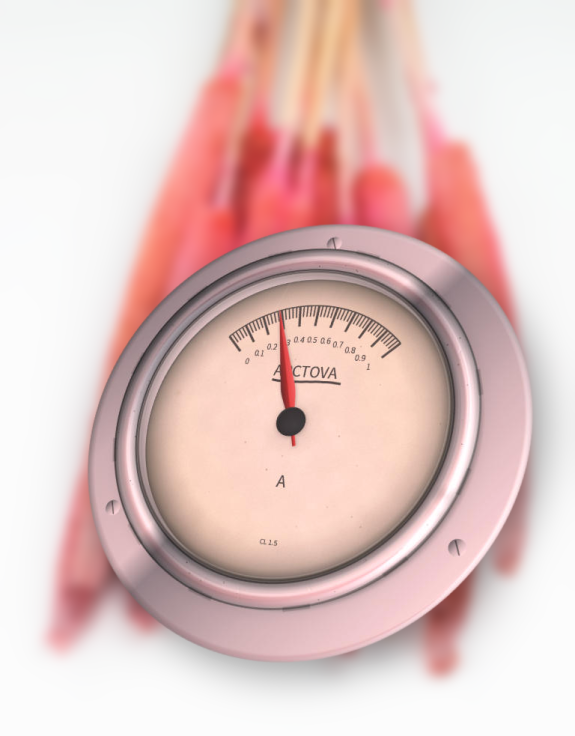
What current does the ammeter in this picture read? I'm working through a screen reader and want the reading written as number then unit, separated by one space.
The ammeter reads 0.3 A
